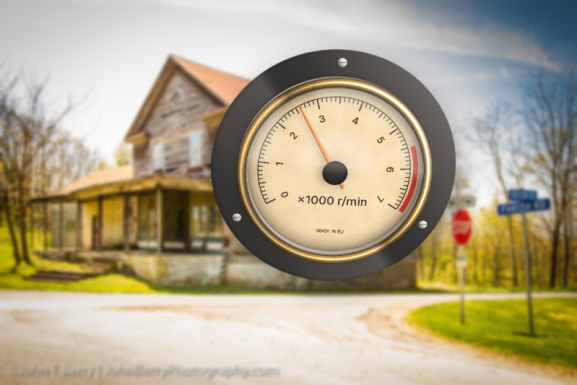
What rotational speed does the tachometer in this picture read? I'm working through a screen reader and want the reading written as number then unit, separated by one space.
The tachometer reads 2600 rpm
